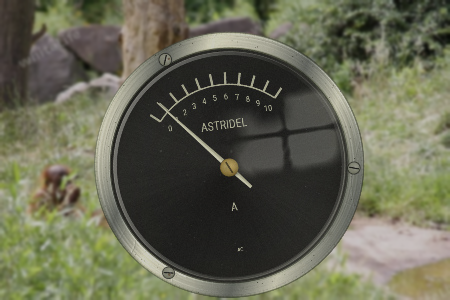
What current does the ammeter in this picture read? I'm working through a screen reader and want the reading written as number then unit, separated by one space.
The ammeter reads 1 A
